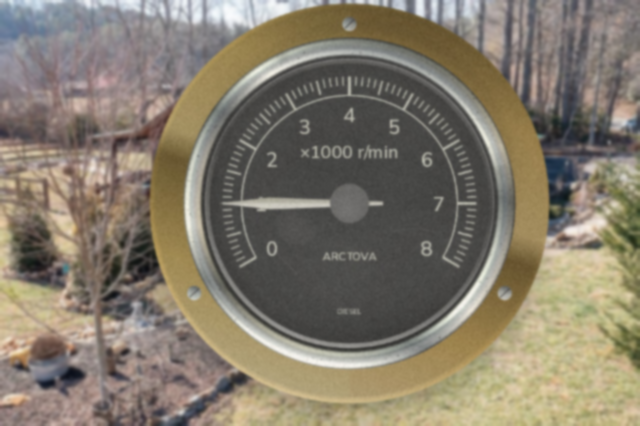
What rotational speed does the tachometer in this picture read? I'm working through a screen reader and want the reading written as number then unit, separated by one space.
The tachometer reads 1000 rpm
